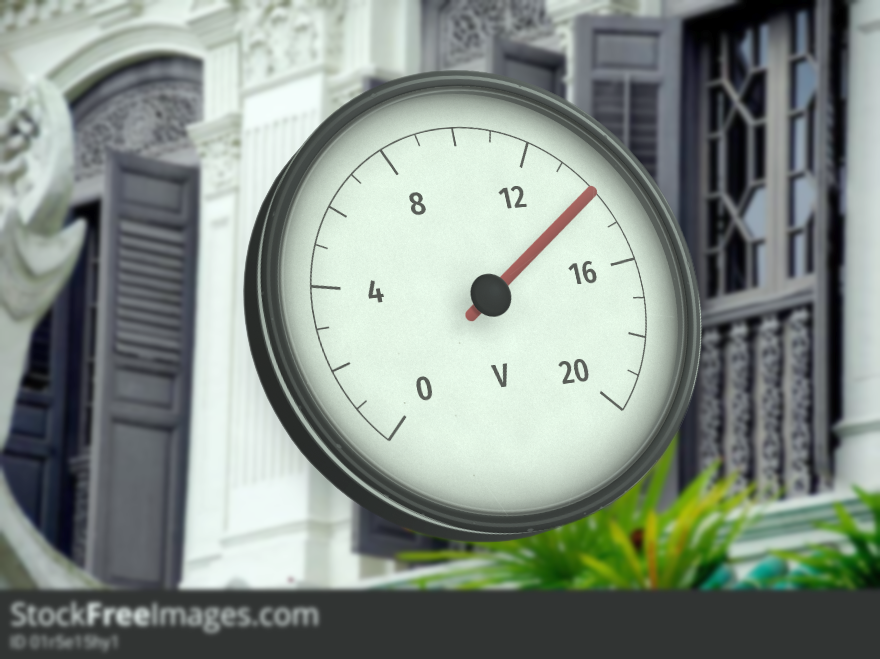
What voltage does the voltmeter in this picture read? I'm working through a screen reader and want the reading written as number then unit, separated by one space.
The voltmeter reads 14 V
